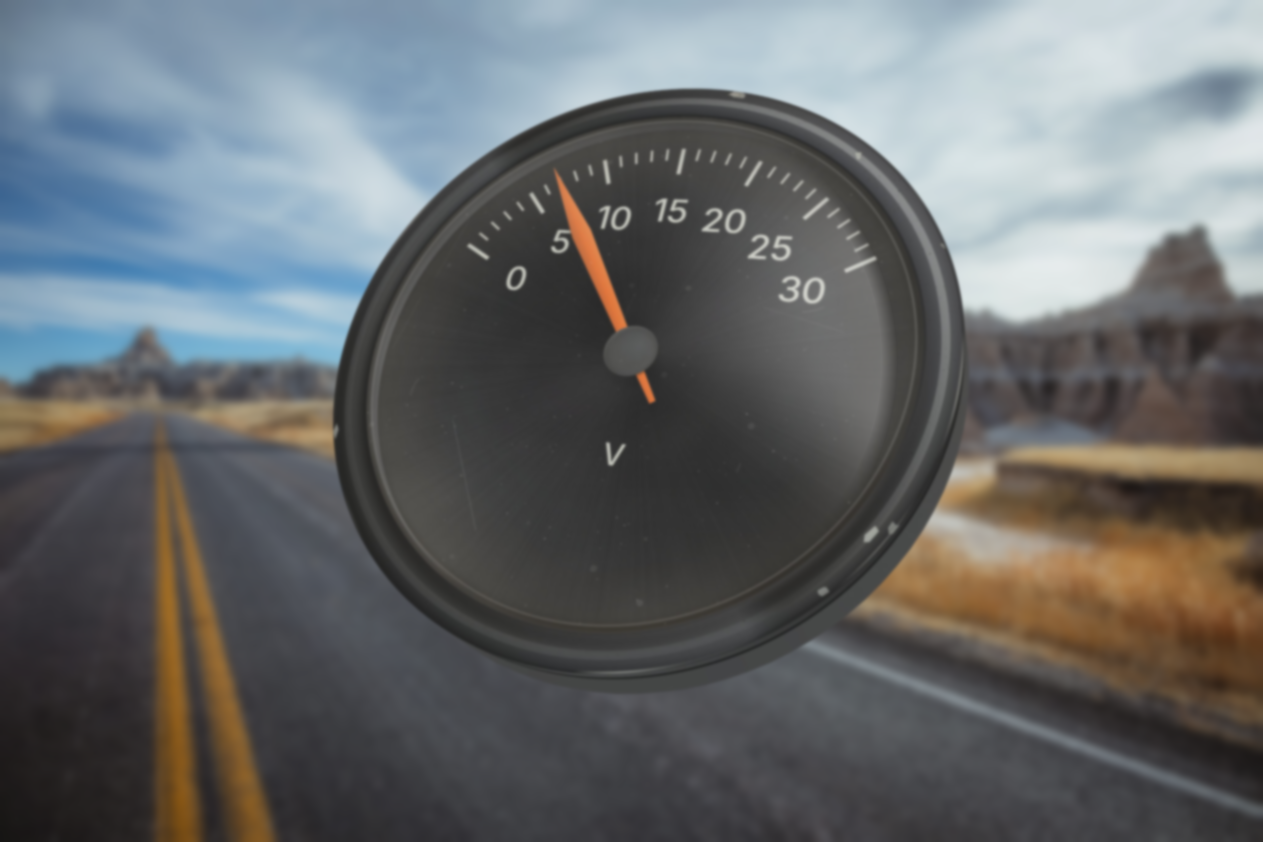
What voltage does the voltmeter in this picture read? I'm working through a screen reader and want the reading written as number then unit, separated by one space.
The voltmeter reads 7 V
